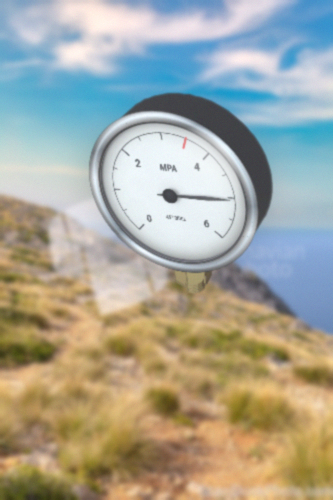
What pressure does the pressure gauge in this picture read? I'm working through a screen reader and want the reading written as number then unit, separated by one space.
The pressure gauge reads 5 MPa
